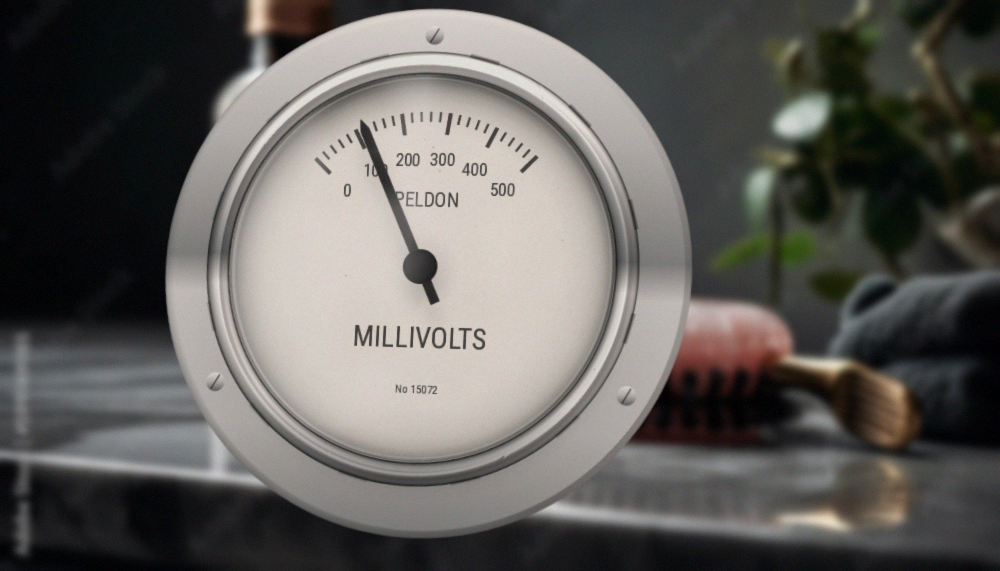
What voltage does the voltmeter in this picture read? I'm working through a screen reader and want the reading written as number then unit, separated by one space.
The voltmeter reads 120 mV
